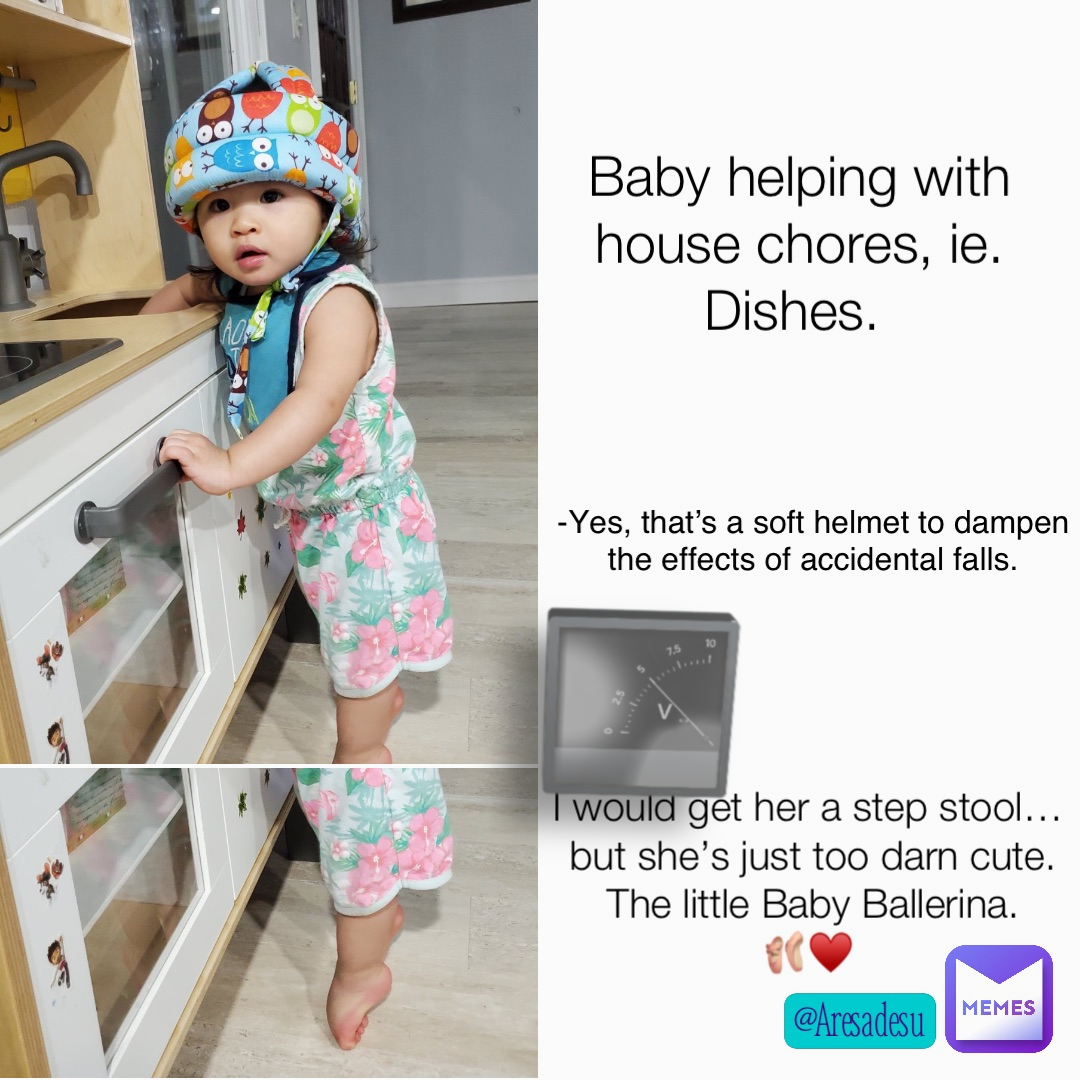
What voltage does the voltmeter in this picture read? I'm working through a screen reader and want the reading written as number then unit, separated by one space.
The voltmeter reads 5 V
